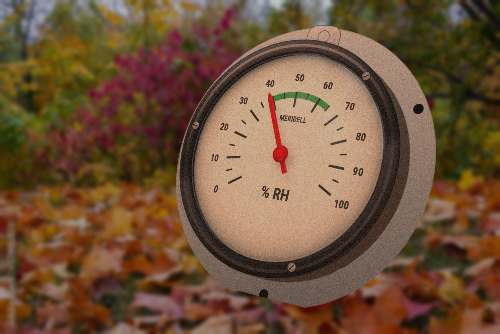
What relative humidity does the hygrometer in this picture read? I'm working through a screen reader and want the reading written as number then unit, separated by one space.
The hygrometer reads 40 %
